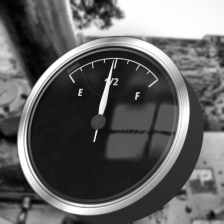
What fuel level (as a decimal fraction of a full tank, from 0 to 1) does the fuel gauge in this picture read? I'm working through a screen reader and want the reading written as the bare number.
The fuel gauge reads 0.5
